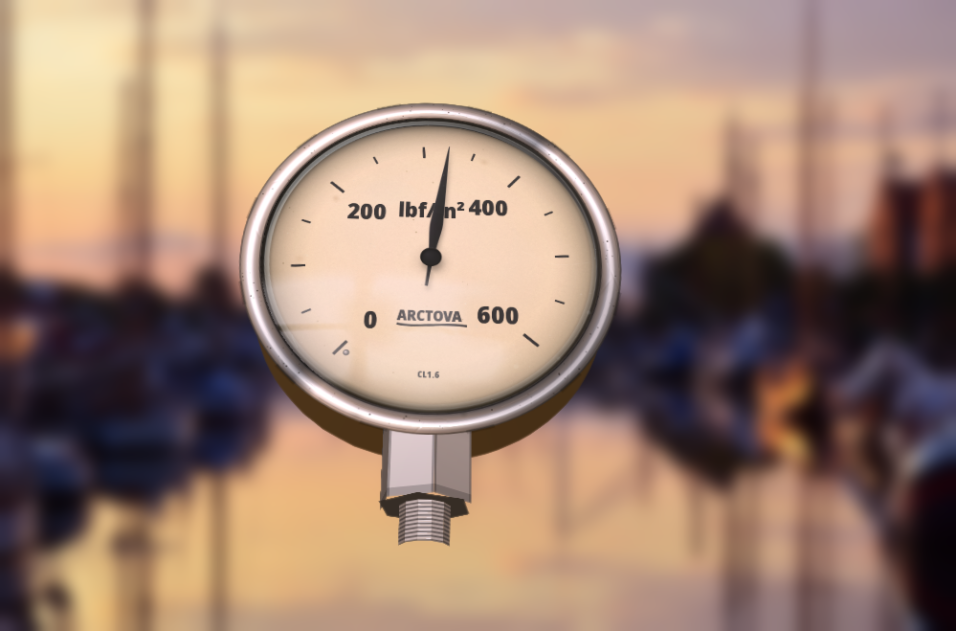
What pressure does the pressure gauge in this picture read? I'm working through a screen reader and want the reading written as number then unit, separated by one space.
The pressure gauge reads 325 psi
